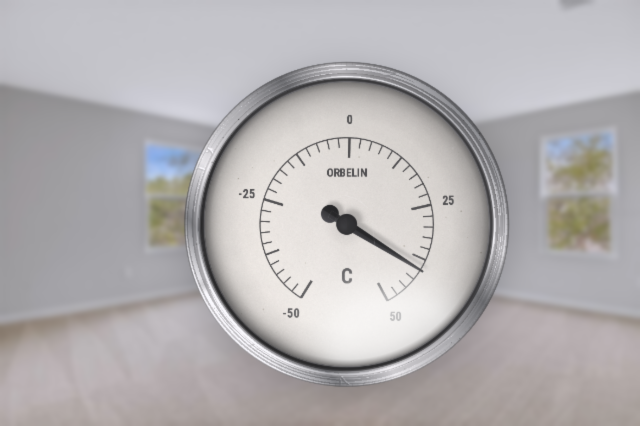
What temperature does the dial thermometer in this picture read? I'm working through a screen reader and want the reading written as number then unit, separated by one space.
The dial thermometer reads 40 °C
